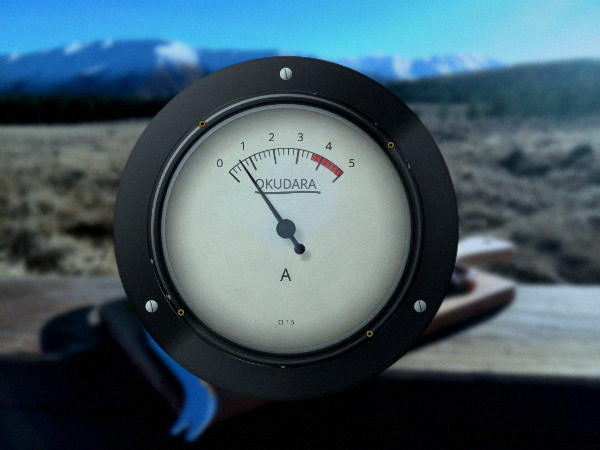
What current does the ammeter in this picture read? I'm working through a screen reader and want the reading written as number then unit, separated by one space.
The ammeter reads 0.6 A
